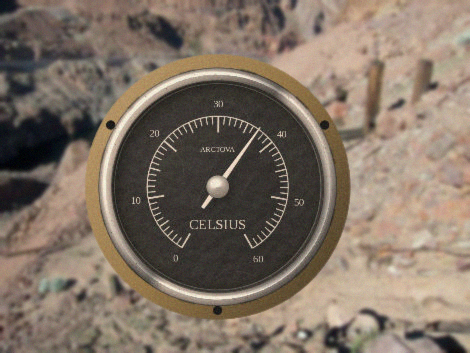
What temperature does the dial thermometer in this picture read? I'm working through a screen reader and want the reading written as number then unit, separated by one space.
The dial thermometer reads 37 °C
